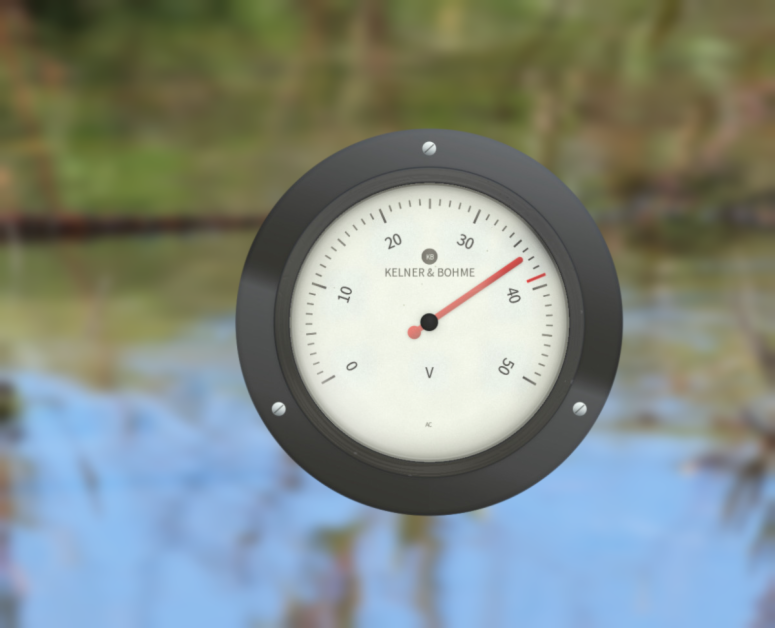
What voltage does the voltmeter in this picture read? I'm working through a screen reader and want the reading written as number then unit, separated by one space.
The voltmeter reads 36.5 V
